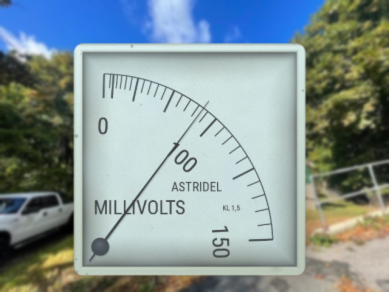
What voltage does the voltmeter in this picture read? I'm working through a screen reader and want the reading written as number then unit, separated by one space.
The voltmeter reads 92.5 mV
